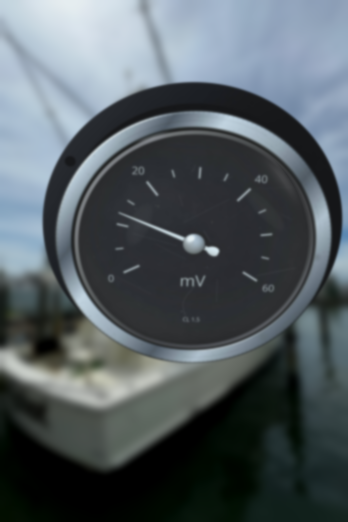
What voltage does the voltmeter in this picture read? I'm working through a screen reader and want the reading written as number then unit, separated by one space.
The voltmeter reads 12.5 mV
